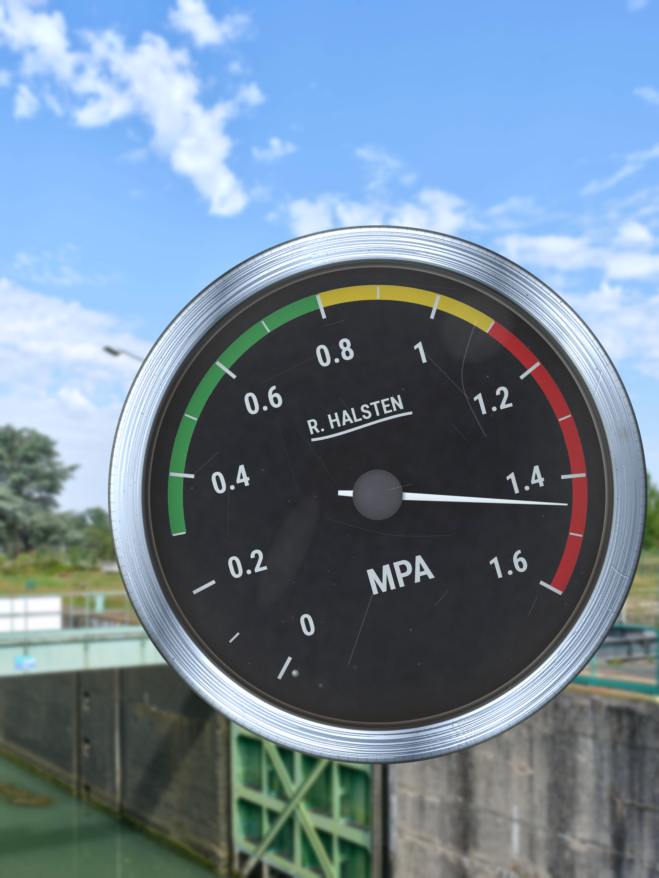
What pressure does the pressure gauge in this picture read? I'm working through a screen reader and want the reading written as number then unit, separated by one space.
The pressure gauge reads 1.45 MPa
